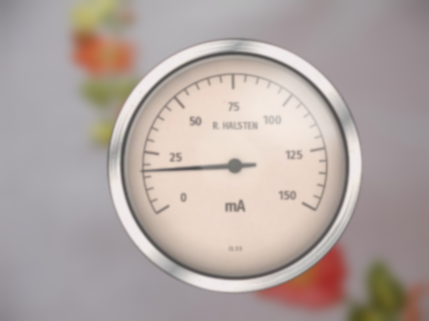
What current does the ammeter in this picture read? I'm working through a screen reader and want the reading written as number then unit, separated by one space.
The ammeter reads 17.5 mA
